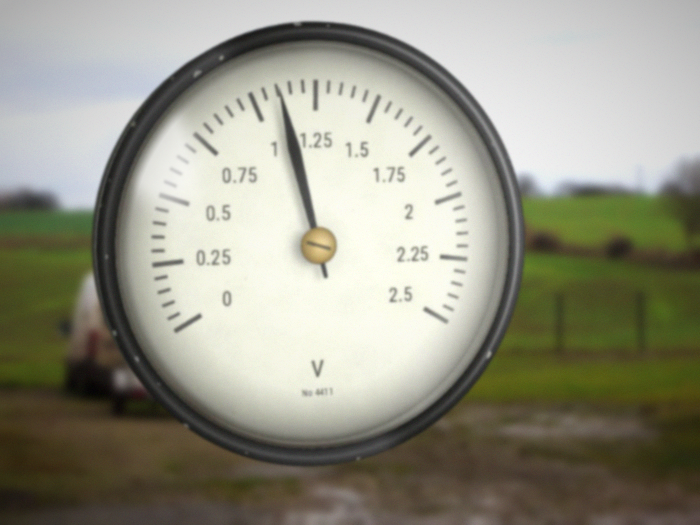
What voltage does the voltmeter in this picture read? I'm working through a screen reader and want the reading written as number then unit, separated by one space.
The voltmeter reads 1.1 V
